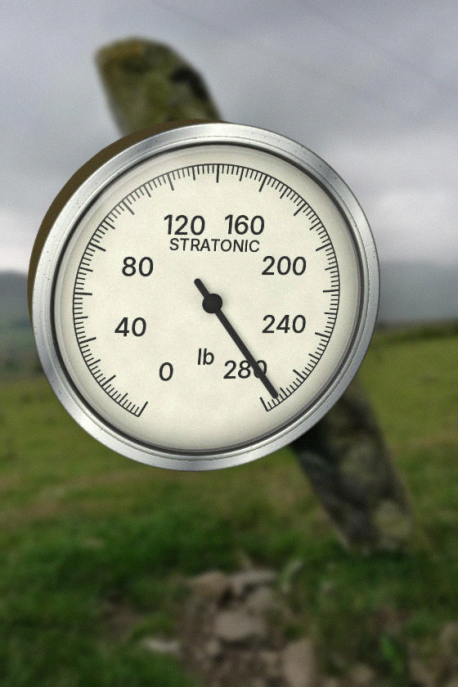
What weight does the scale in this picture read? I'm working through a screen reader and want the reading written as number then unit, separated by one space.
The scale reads 274 lb
